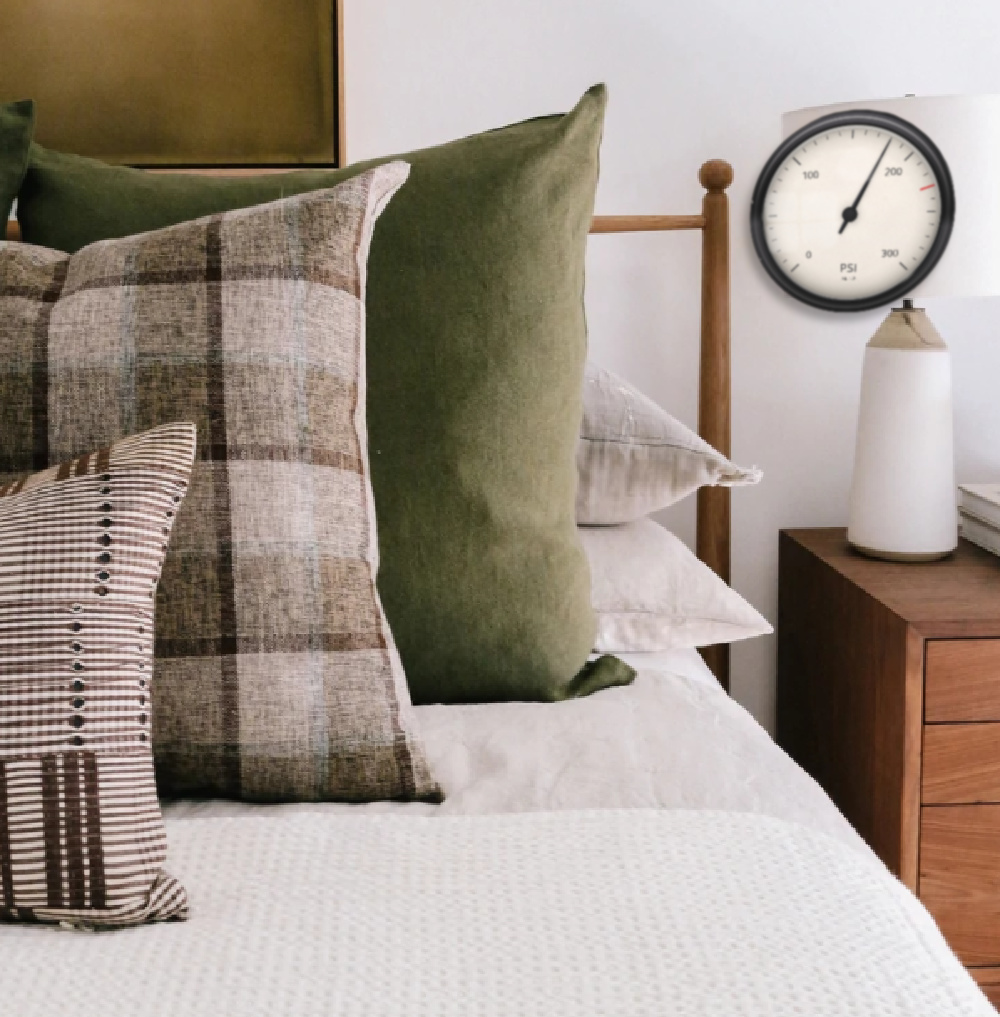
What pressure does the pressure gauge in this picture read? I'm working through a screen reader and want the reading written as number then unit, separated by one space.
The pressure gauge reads 180 psi
